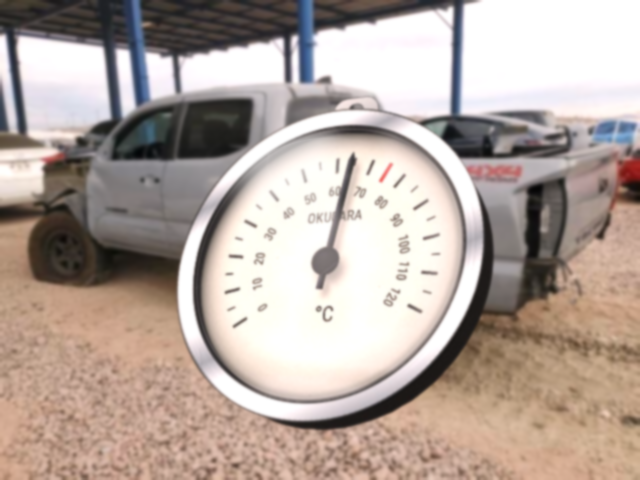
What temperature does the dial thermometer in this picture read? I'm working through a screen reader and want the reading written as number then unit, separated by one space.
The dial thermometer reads 65 °C
